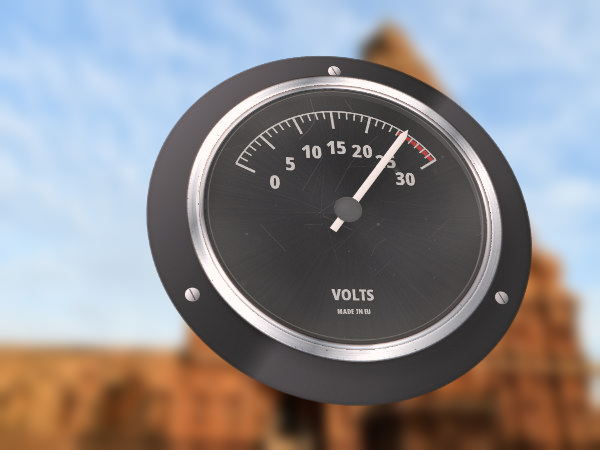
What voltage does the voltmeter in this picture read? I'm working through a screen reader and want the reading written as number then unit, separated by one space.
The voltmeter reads 25 V
